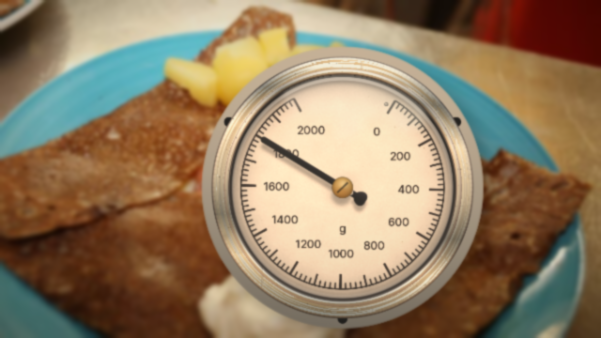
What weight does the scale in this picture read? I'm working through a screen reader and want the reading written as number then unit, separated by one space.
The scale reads 1800 g
